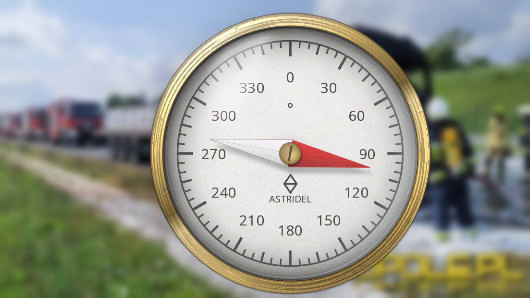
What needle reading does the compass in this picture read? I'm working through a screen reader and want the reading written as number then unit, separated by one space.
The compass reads 100 °
